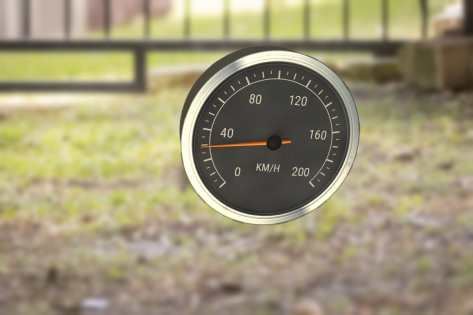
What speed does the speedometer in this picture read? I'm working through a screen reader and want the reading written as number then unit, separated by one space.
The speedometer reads 30 km/h
